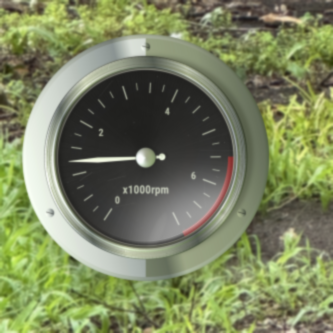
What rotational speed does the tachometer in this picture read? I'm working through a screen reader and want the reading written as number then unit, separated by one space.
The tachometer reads 1250 rpm
